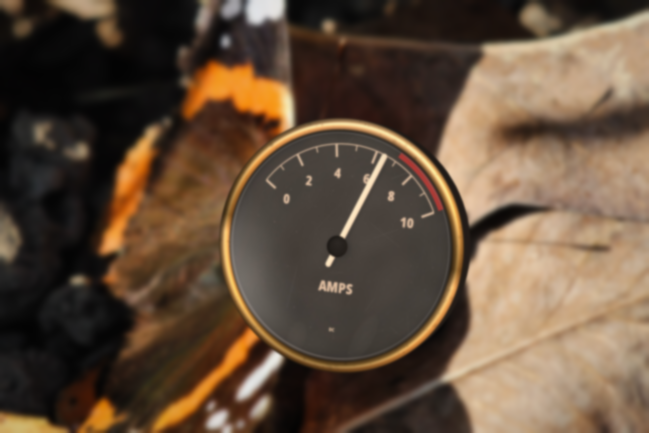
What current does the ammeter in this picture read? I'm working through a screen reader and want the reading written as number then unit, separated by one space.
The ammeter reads 6.5 A
